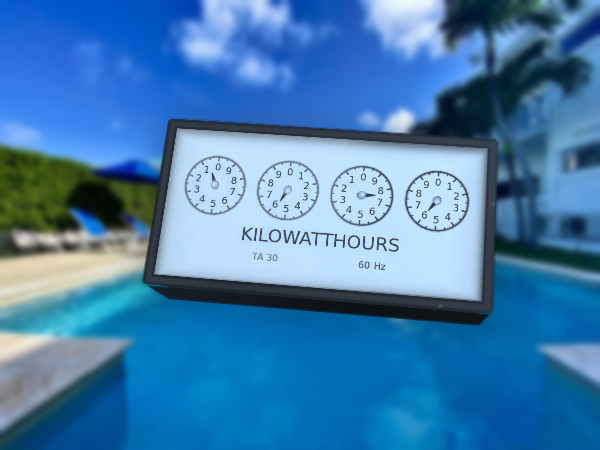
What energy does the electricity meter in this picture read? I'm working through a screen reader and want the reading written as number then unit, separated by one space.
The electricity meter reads 576 kWh
